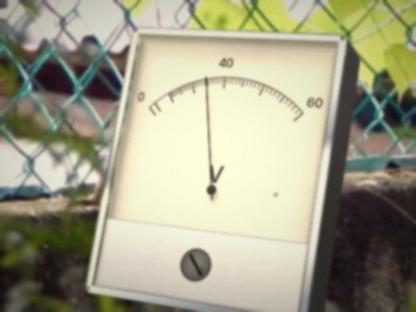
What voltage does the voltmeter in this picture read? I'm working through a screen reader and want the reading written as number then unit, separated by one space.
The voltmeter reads 35 V
